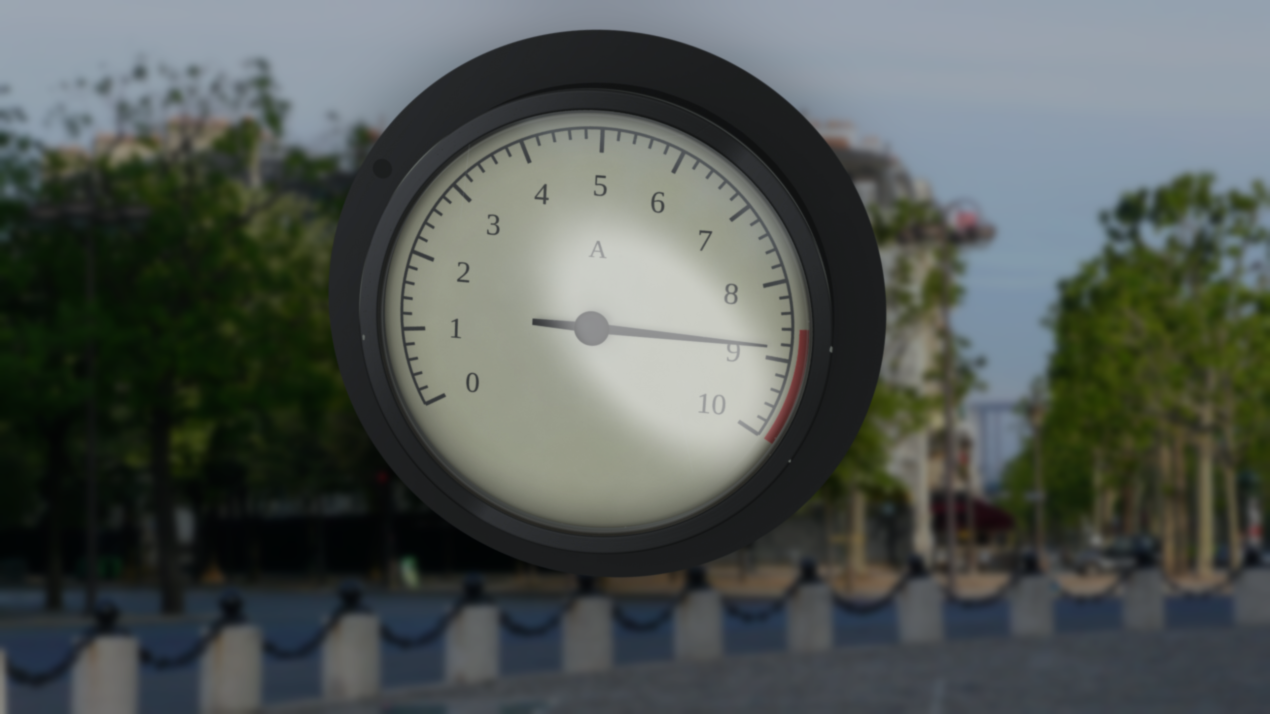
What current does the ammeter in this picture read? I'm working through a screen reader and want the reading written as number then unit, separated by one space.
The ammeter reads 8.8 A
